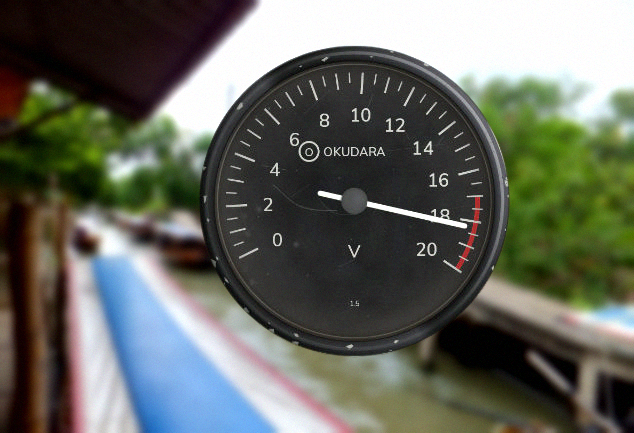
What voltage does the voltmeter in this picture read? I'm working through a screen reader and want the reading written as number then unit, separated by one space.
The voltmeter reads 18.25 V
